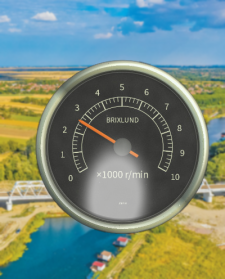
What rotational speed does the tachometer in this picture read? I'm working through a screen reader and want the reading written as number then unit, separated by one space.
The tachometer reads 2600 rpm
